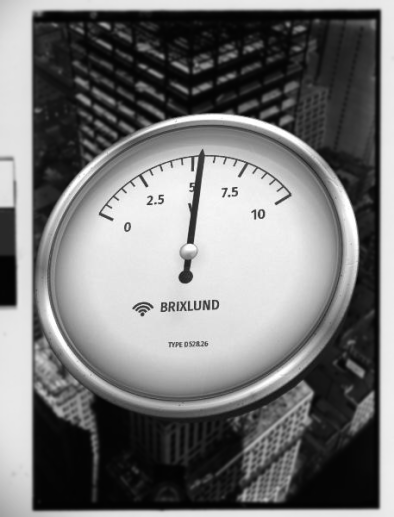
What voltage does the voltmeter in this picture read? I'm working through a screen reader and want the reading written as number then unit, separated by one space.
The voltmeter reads 5.5 V
